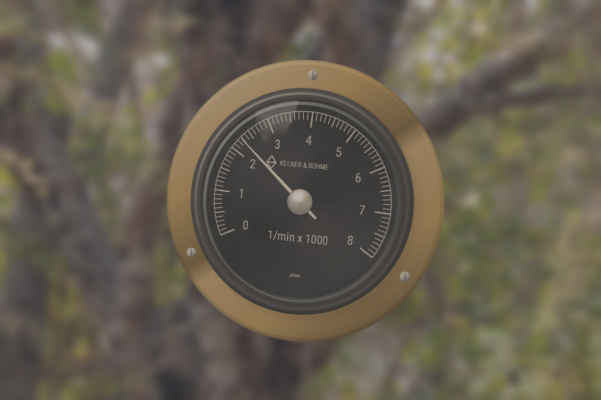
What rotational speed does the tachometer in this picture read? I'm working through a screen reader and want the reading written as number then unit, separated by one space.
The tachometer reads 2300 rpm
